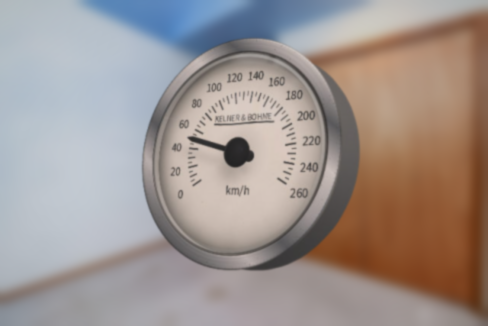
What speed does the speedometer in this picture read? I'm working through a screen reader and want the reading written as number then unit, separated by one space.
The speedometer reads 50 km/h
